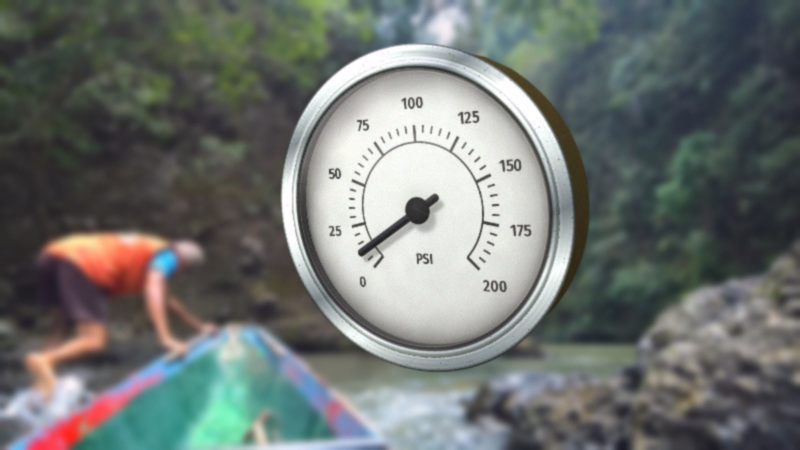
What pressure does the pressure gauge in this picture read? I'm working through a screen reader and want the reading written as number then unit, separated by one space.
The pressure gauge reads 10 psi
